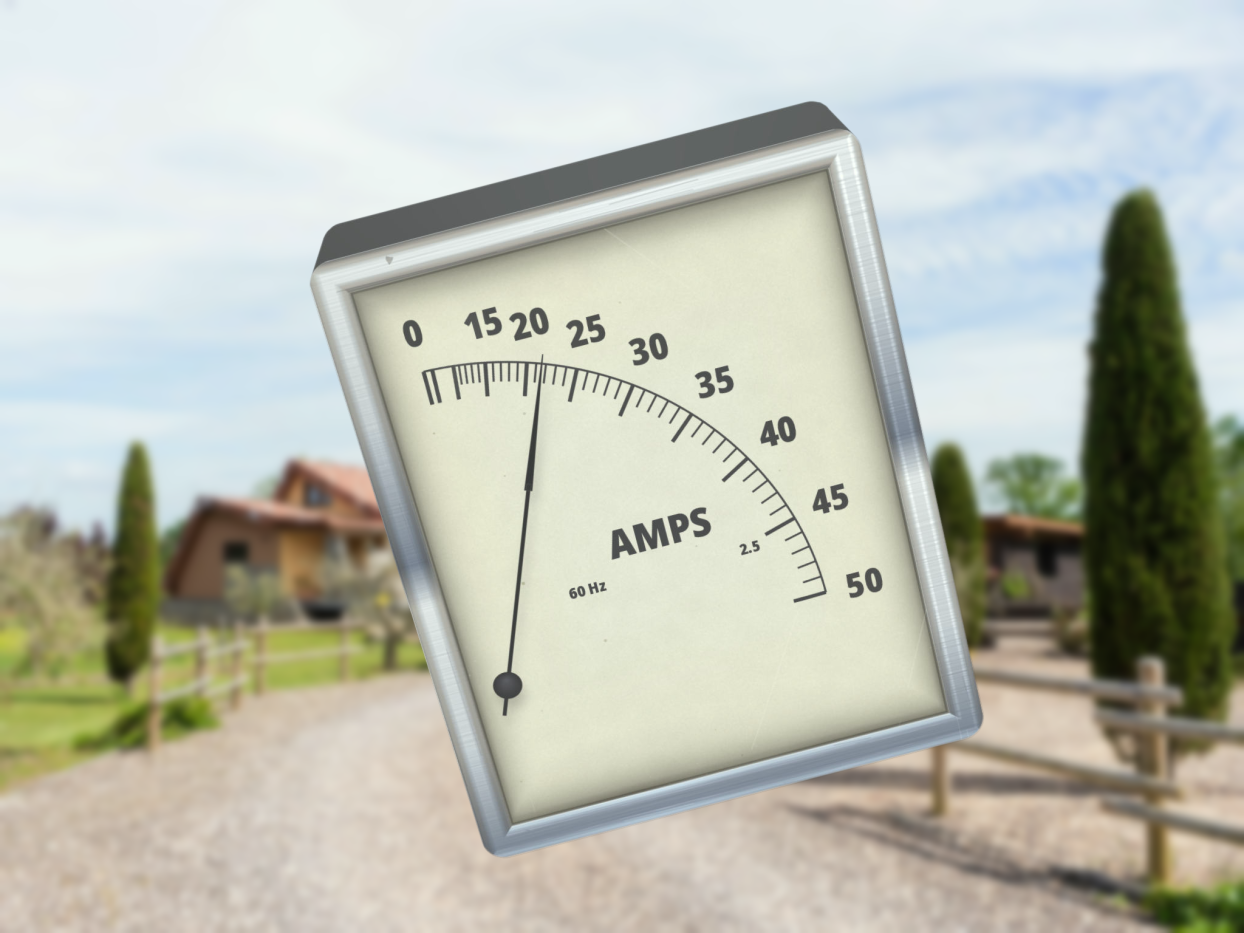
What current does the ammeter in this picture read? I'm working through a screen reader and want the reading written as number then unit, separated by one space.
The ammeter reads 21.5 A
